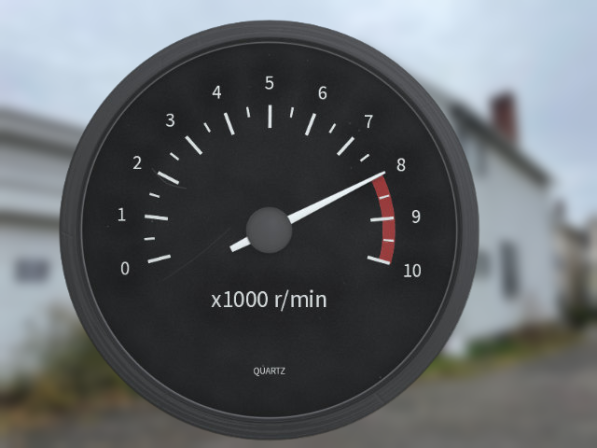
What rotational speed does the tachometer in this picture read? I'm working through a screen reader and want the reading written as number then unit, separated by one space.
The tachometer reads 8000 rpm
